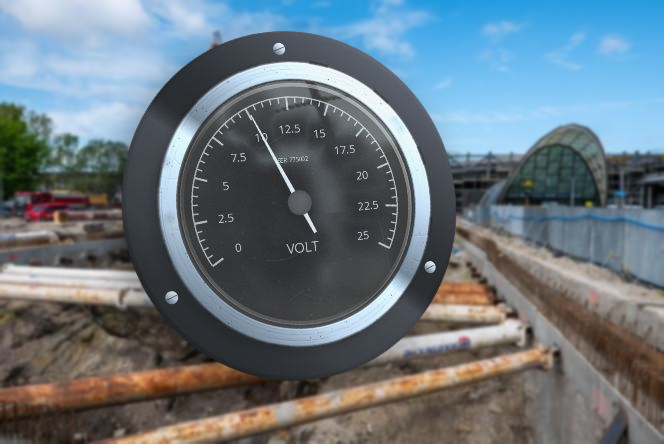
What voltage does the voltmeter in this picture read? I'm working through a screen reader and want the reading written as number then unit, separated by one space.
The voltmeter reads 10 V
